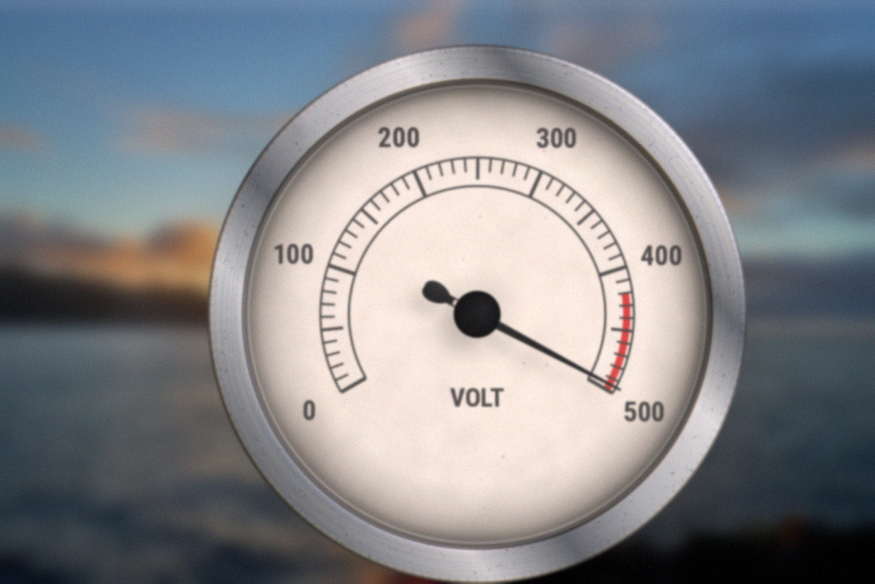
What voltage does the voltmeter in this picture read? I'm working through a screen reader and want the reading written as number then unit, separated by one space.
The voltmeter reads 495 V
